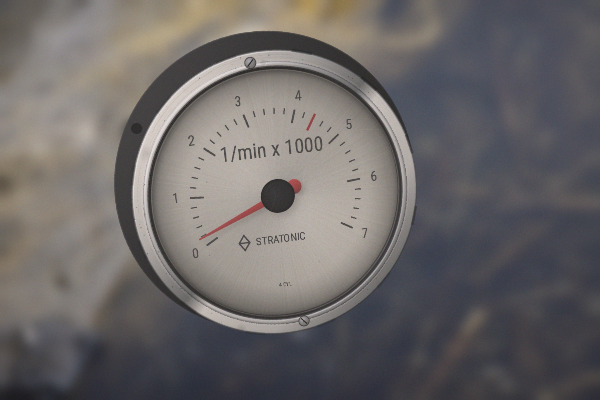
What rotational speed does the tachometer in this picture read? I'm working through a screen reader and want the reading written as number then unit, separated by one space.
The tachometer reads 200 rpm
